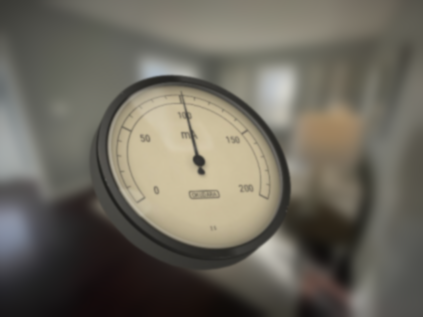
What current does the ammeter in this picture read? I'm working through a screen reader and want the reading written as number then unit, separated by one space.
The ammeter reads 100 mA
